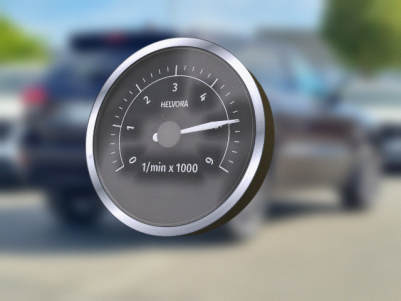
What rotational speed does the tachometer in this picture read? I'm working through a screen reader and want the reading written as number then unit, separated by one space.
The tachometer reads 5000 rpm
